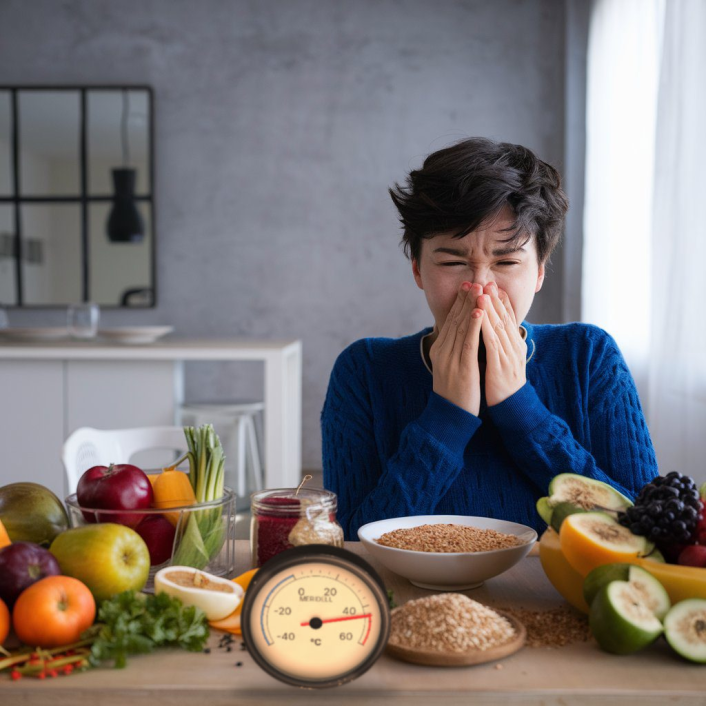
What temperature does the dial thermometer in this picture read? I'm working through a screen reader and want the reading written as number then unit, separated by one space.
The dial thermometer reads 44 °C
